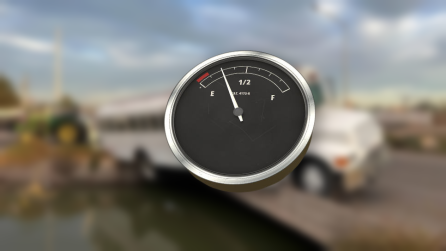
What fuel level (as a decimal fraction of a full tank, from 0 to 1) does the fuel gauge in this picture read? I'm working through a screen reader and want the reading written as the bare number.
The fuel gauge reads 0.25
